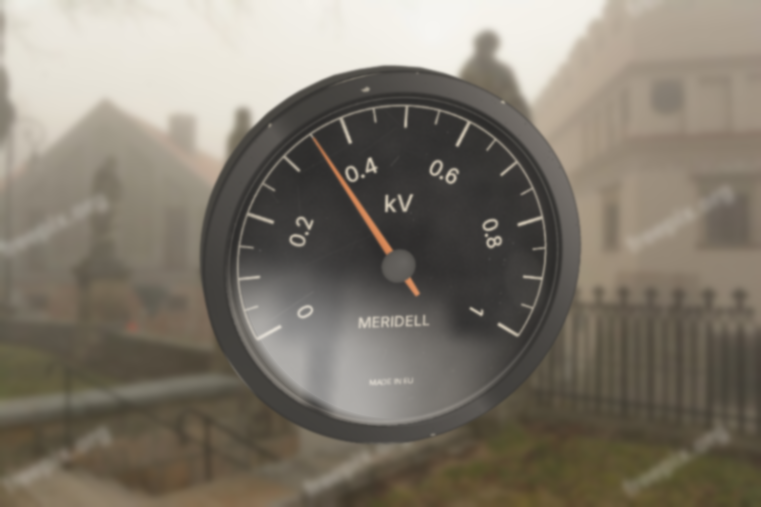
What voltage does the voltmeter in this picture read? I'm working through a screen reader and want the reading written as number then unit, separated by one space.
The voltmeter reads 0.35 kV
